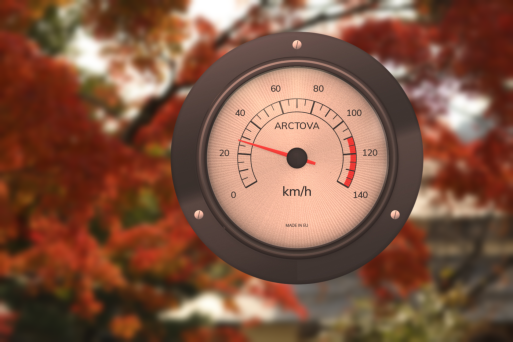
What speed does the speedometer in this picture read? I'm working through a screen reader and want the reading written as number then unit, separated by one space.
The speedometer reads 27.5 km/h
